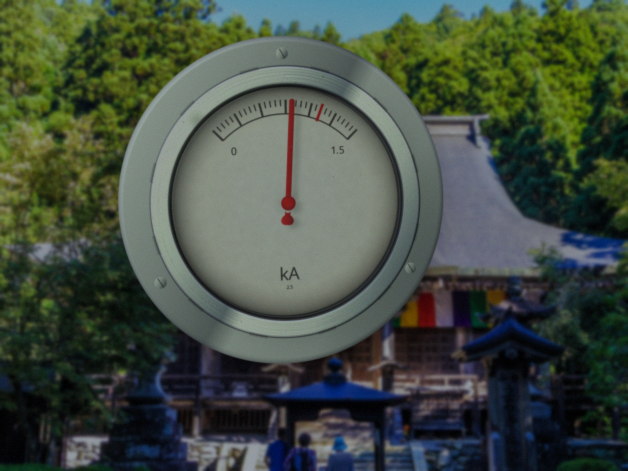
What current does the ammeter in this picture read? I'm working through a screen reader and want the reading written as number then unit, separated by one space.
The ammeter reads 0.8 kA
